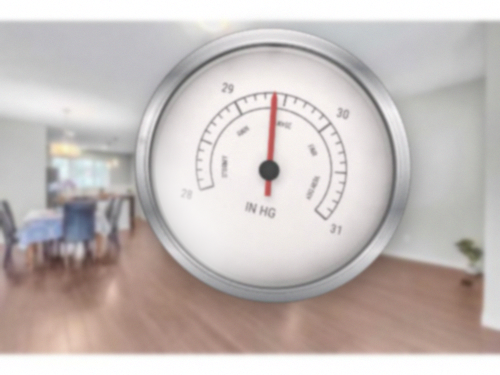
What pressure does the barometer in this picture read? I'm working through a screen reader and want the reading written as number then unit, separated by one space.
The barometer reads 29.4 inHg
